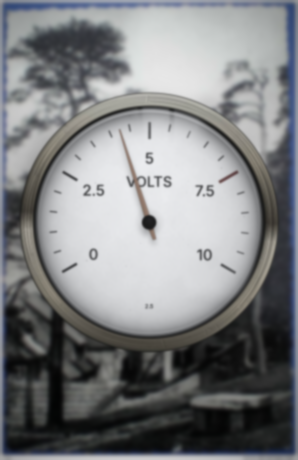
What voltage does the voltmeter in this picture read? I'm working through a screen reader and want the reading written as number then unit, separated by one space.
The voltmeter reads 4.25 V
